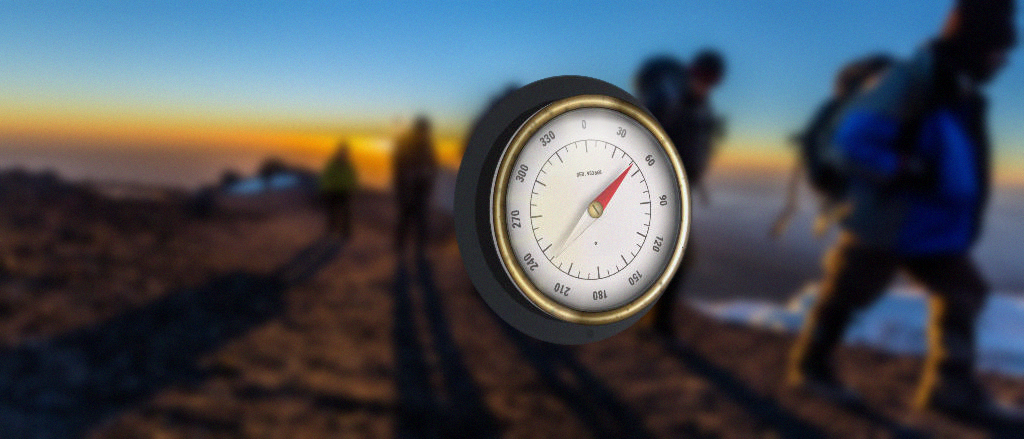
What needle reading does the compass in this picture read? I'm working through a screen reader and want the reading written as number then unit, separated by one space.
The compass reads 50 °
